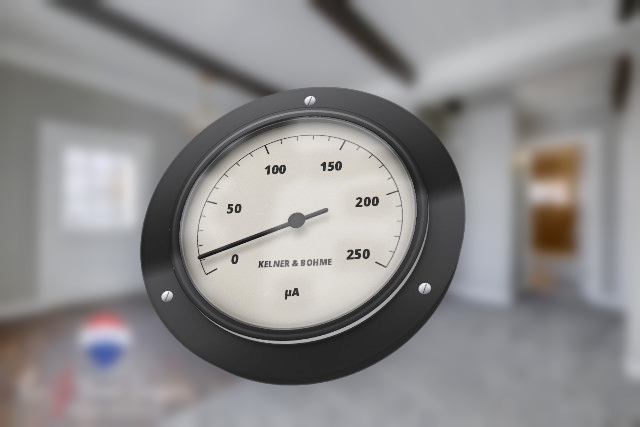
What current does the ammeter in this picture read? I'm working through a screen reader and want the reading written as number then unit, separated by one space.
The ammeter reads 10 µA
